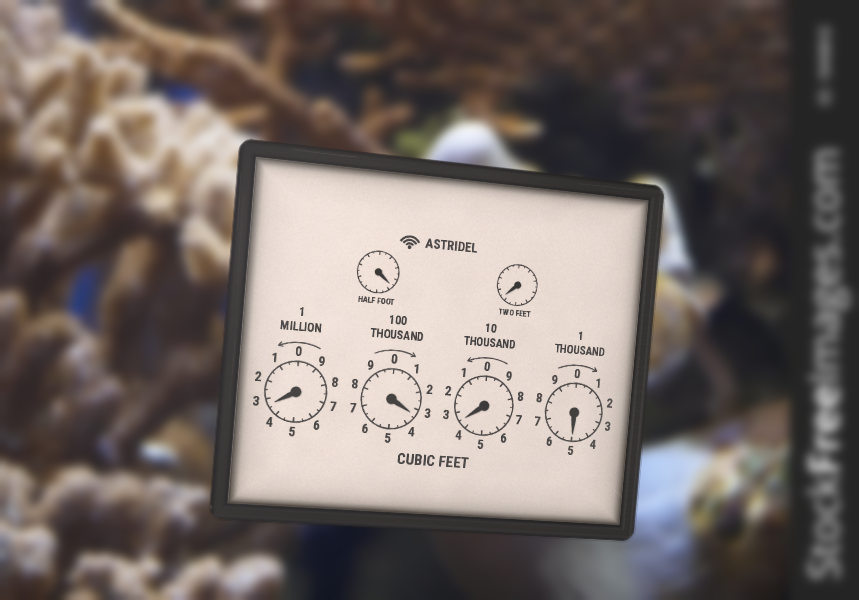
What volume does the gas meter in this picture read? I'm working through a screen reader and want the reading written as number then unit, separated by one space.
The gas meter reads 333500 ft³
